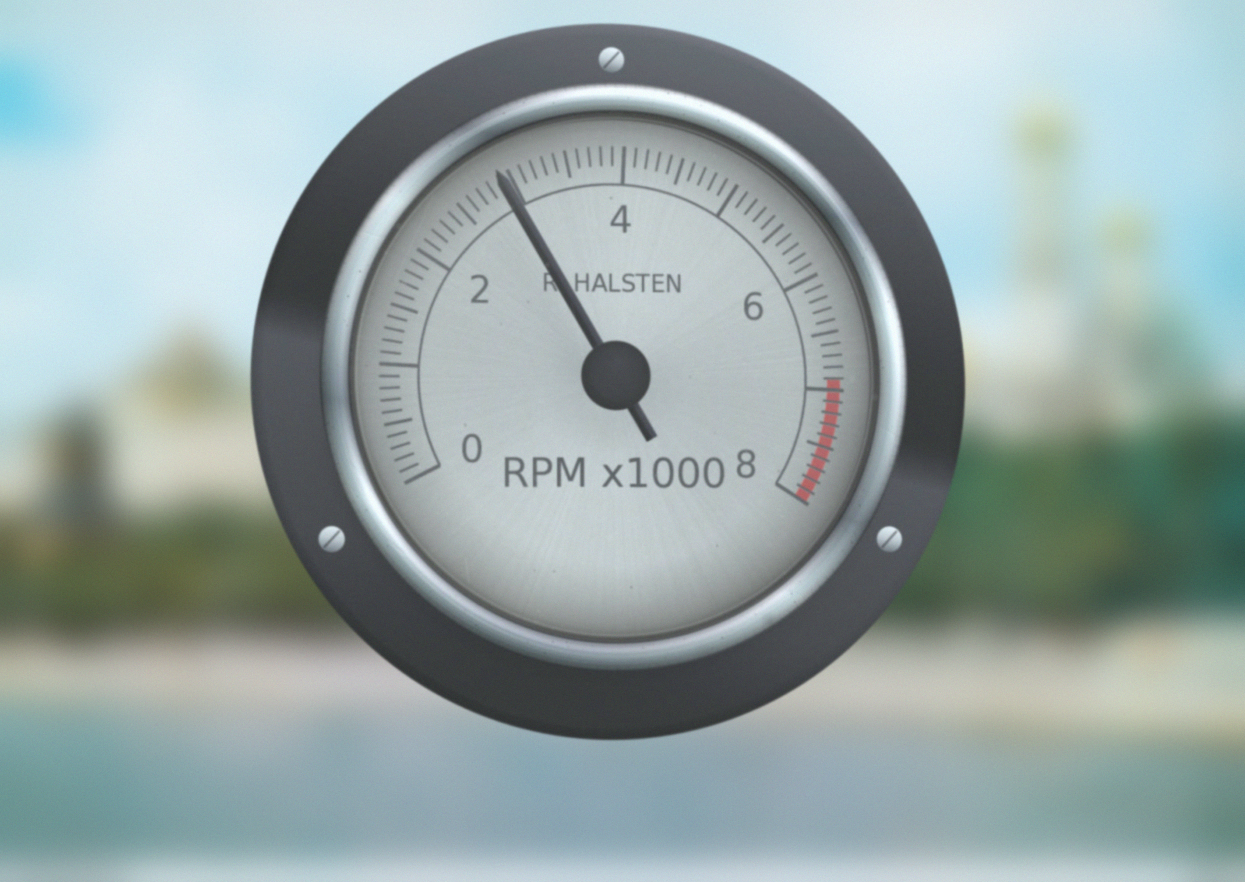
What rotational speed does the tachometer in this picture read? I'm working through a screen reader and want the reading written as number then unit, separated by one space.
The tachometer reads 2900 rpm
